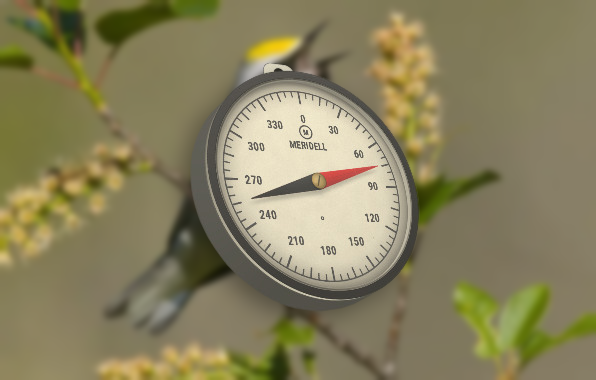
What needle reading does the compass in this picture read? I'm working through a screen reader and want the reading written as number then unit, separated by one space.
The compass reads 75 °
